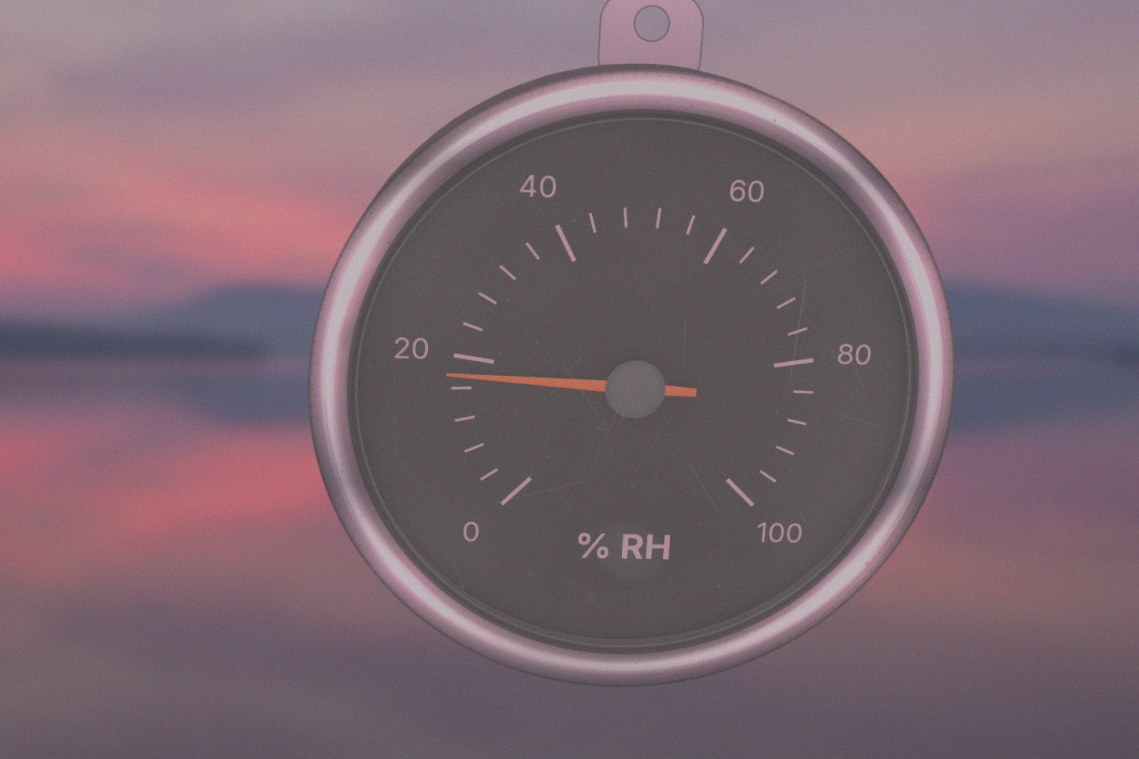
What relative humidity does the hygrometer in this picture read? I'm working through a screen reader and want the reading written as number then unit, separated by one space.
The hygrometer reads 18 %
